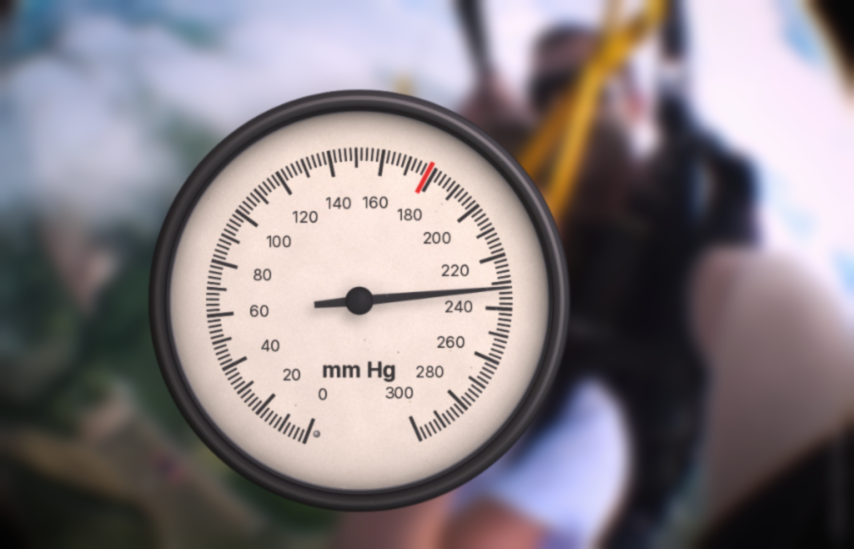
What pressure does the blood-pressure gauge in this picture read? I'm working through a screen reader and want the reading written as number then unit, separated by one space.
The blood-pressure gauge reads 232 mmHg
